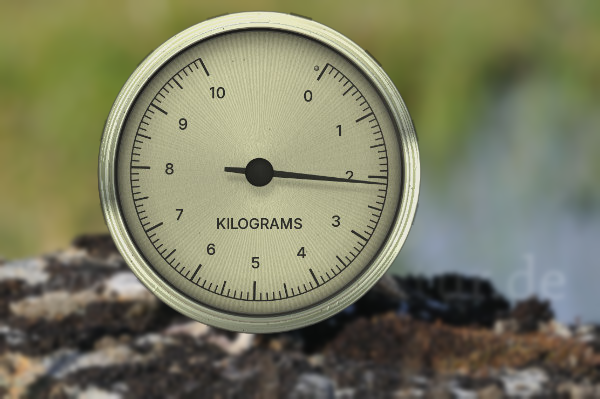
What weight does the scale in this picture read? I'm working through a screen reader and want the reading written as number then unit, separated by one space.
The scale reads 2.1 kg
